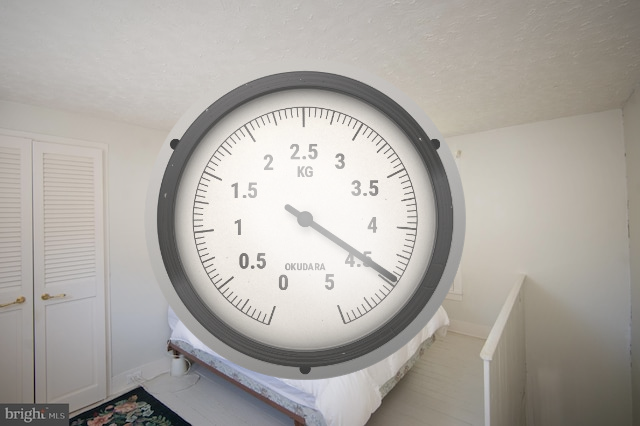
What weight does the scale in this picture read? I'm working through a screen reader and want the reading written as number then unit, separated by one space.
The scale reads 4.45 kg
